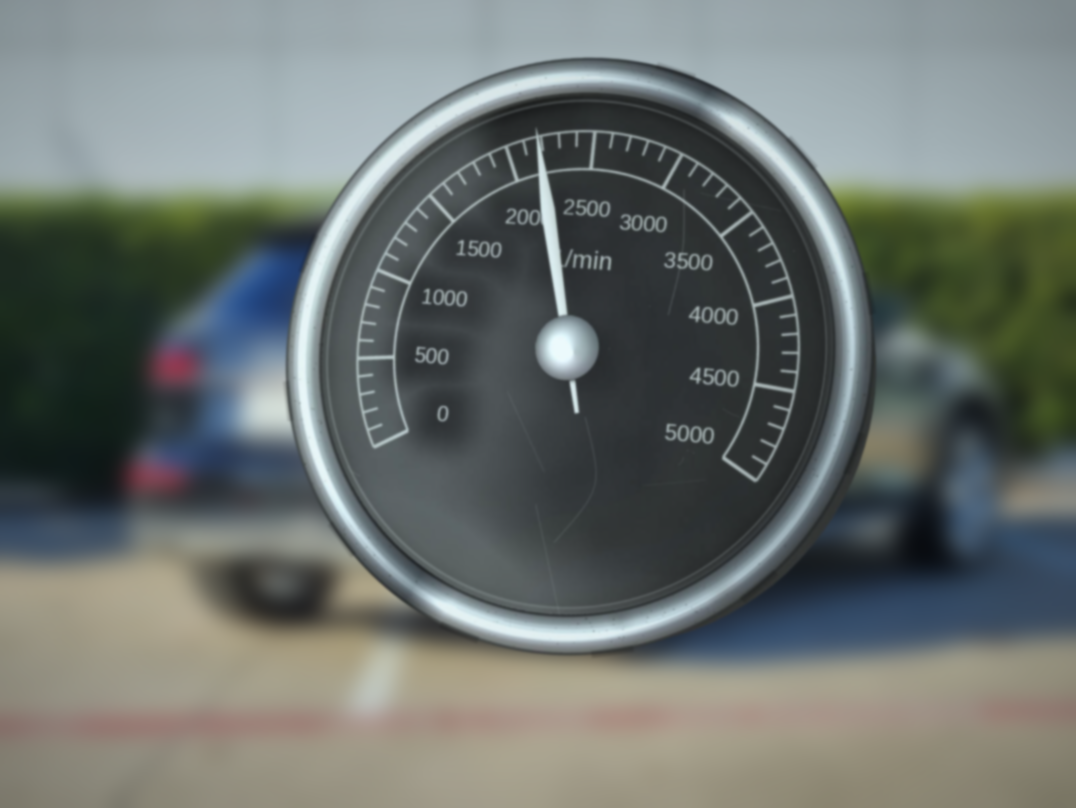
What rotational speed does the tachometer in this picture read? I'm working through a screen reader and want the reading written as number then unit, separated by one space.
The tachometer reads 2200 rpm
